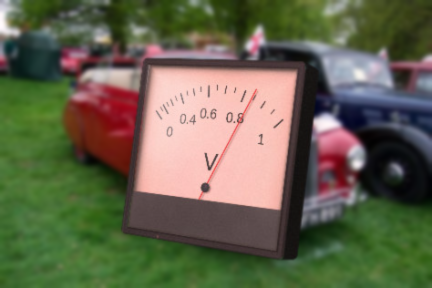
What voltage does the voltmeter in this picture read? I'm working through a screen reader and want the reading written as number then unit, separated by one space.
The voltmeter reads 0.85 V
